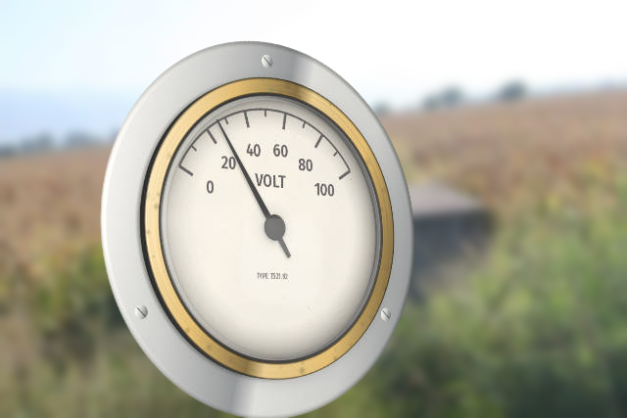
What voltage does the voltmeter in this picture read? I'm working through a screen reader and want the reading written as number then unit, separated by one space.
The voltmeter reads 25 V
